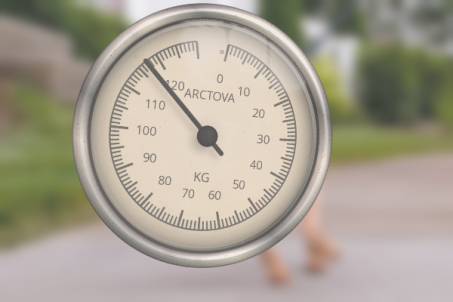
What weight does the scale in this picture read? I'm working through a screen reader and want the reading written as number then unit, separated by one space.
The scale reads 117 kg
